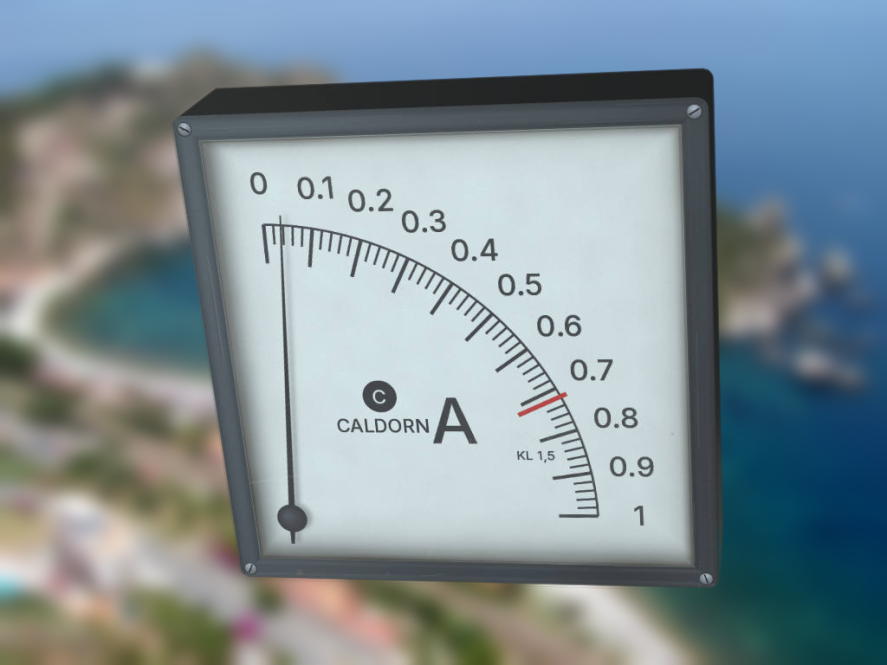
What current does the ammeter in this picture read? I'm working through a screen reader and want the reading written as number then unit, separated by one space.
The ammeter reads 0.04 A
